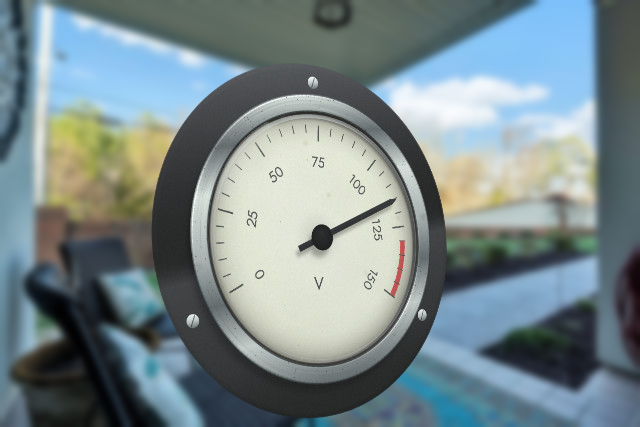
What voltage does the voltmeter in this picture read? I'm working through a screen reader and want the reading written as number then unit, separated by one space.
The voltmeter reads 115 V
